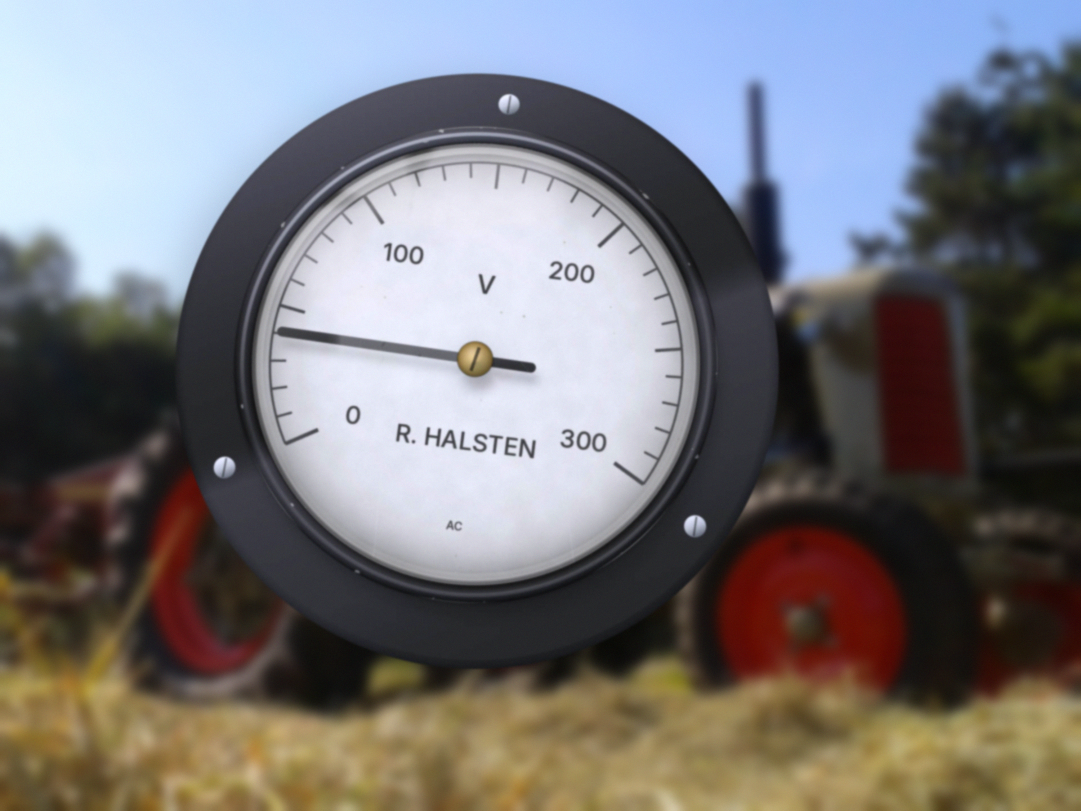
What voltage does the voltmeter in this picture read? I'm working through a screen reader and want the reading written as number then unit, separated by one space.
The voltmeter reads 40 V
